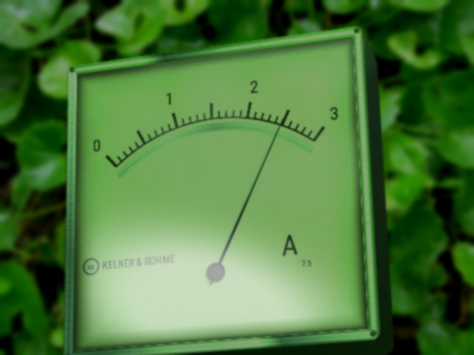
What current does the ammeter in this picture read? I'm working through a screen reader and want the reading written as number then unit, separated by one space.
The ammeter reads 2.5 A
